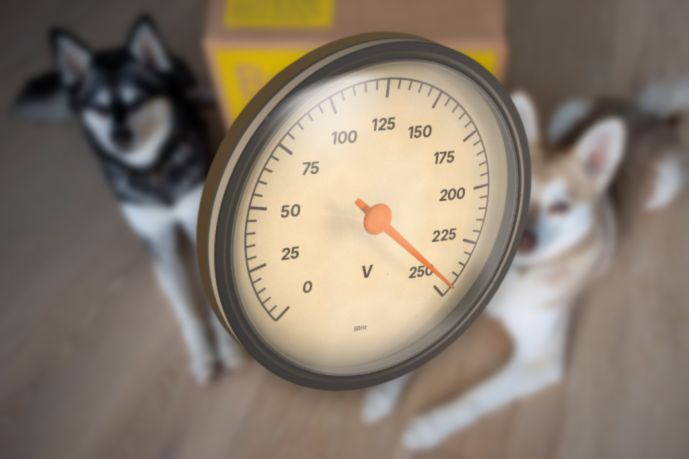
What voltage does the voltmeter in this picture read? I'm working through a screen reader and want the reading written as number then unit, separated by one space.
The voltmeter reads 245 V
